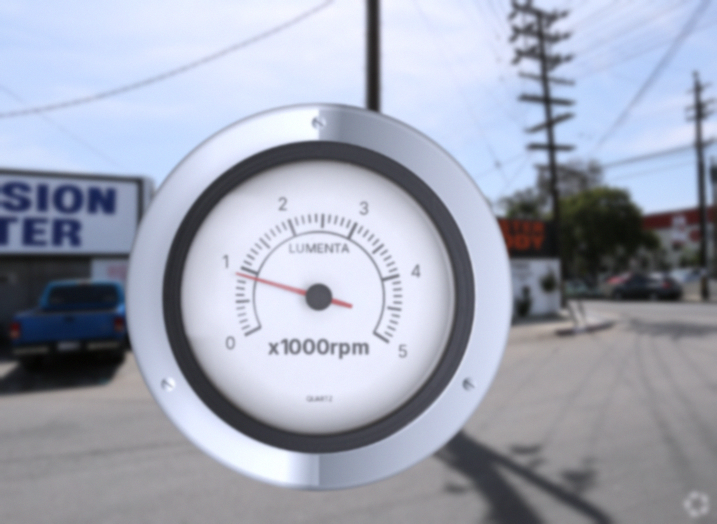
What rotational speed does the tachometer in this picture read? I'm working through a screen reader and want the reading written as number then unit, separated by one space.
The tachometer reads 900 rpm
